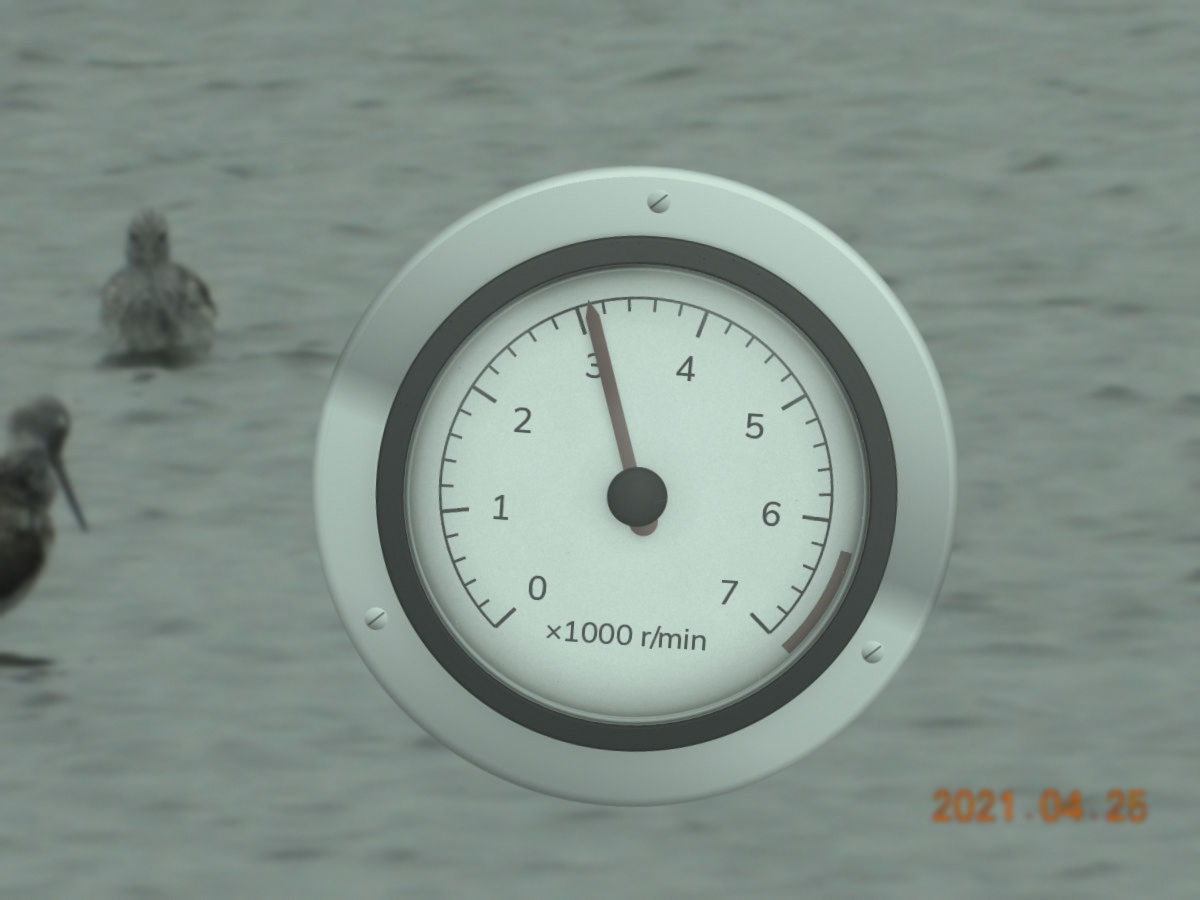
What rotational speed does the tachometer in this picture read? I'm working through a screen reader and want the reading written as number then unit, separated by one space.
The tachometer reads 3100 rpm
